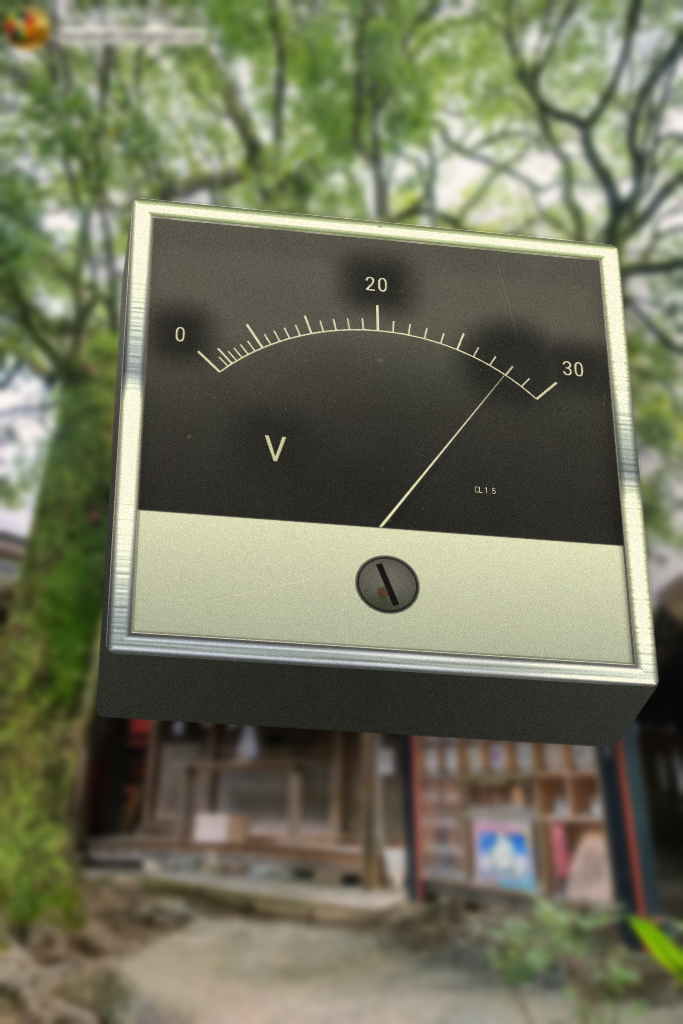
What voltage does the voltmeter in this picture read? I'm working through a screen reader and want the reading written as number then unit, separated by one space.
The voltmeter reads 28 V
